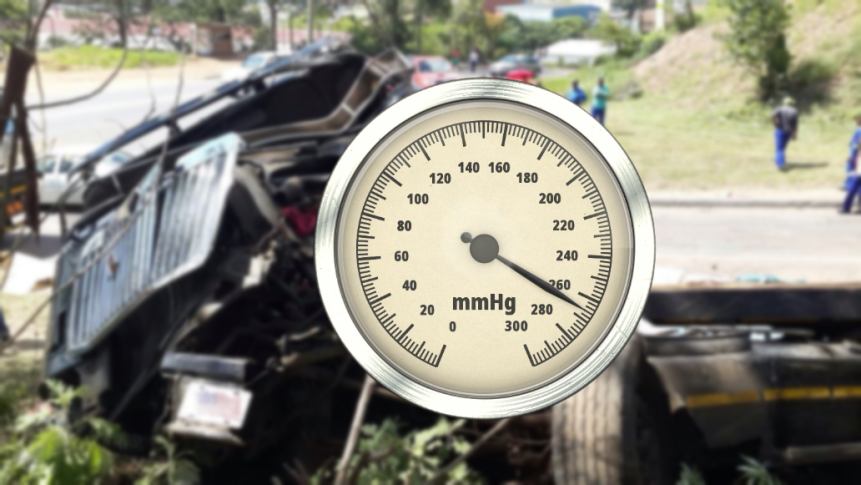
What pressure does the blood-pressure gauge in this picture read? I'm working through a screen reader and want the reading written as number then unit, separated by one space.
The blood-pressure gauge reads 266 mmHg
